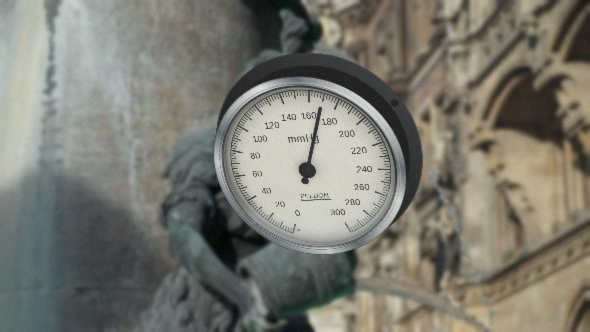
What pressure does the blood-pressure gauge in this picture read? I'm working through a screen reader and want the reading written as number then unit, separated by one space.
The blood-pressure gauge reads 170 mmHg
